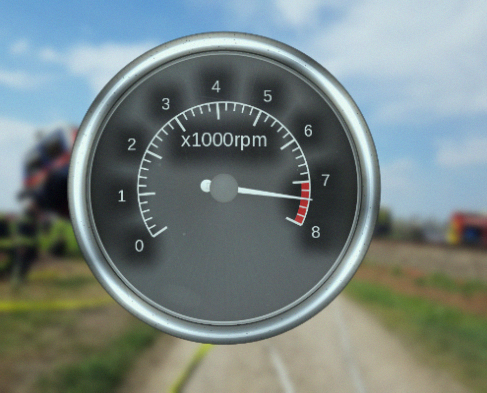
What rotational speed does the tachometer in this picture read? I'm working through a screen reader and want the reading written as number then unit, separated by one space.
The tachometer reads 7400 rpm
